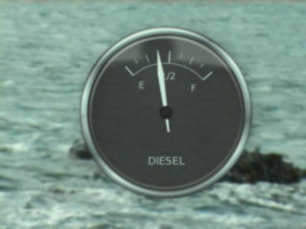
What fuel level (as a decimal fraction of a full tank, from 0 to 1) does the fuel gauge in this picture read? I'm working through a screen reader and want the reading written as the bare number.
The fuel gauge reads 0.375
